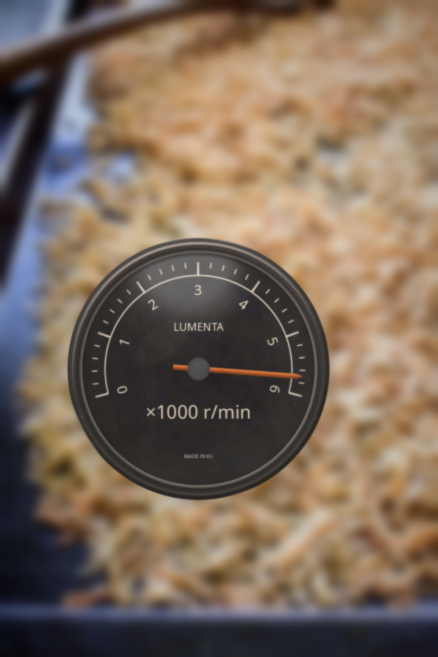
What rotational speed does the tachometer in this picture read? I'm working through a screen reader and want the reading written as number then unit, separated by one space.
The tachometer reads 5700 rpm
